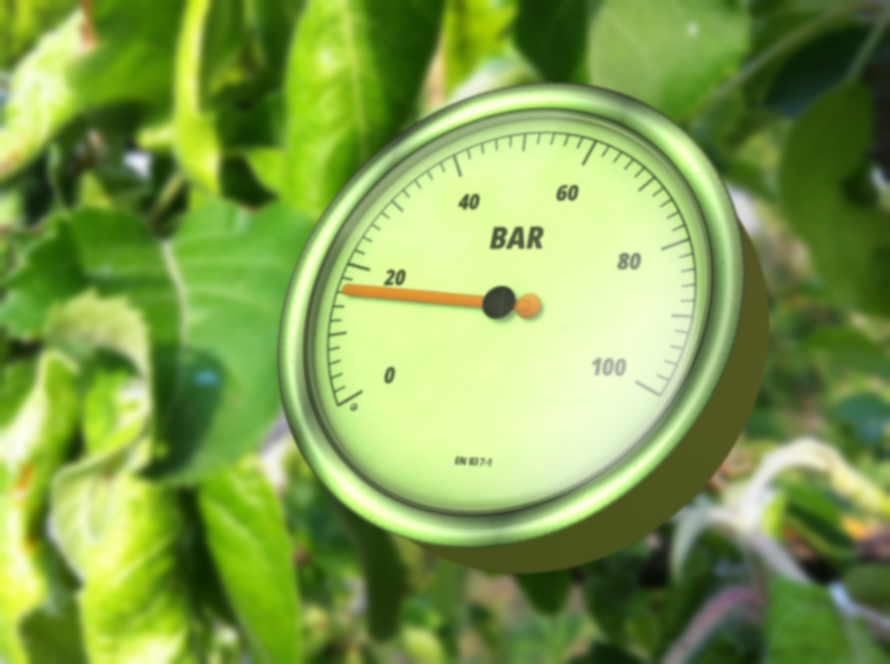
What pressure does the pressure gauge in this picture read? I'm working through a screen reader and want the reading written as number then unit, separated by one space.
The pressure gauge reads 16 bar
